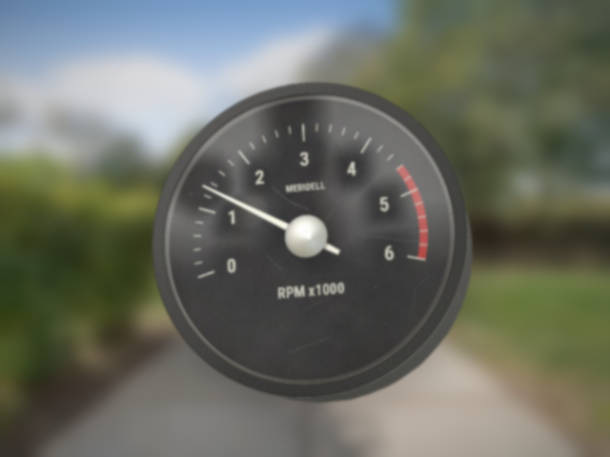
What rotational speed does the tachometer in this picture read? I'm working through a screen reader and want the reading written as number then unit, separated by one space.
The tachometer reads 1300 rpm
